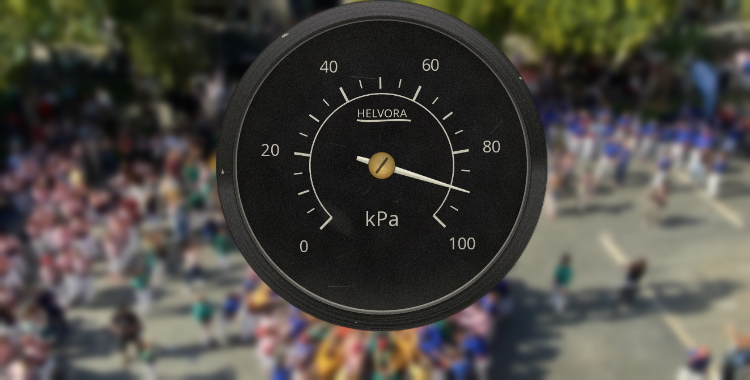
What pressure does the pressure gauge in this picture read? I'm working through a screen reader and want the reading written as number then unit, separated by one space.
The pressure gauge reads 90 kPa
